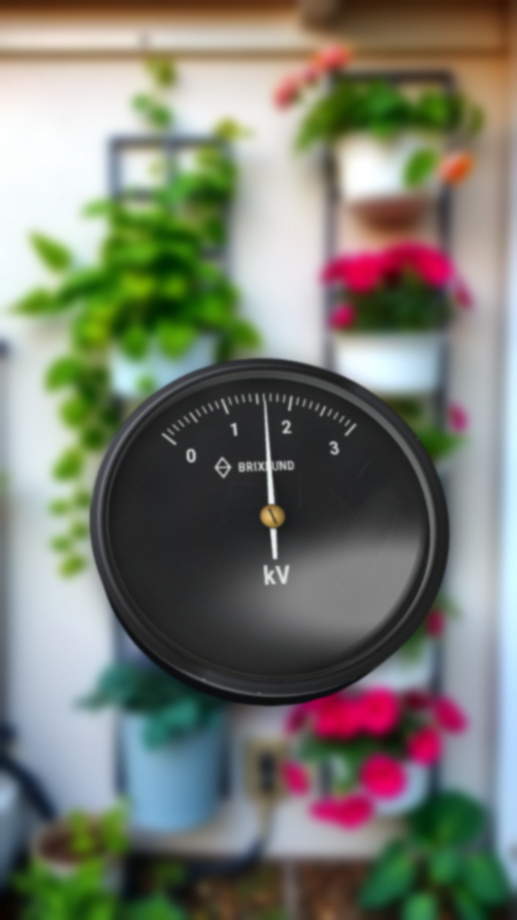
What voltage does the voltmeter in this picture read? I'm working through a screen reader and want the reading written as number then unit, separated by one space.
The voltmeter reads 1.6 kV
